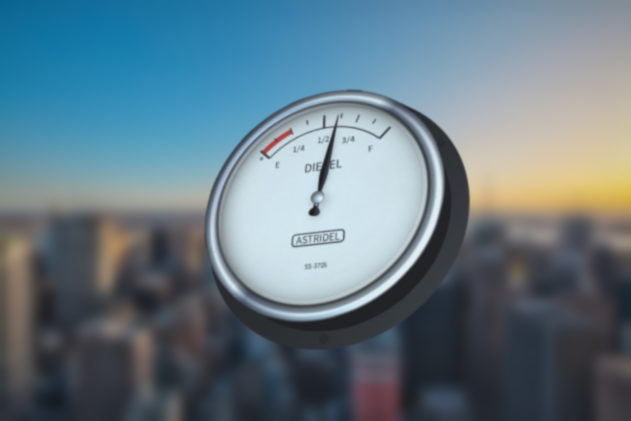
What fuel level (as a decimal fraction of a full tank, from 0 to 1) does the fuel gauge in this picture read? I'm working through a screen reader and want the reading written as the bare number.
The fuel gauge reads 0.625
